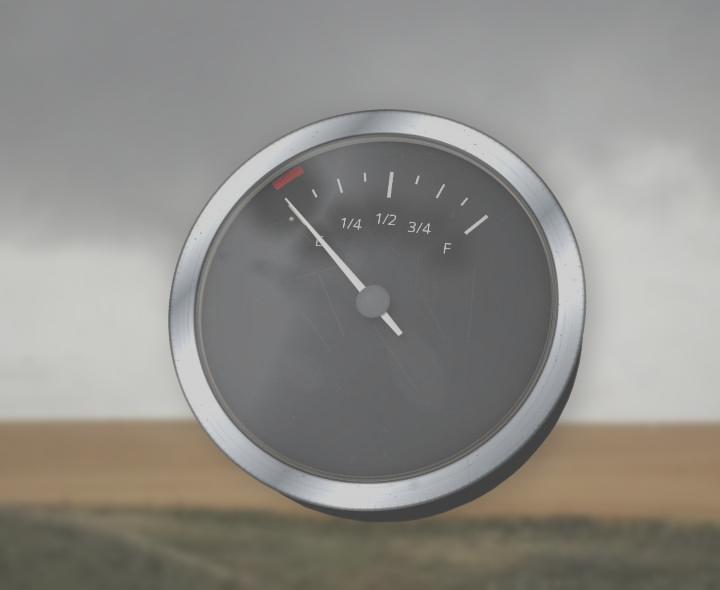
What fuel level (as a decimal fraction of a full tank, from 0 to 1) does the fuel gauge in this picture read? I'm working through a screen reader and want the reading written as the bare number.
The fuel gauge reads 0
